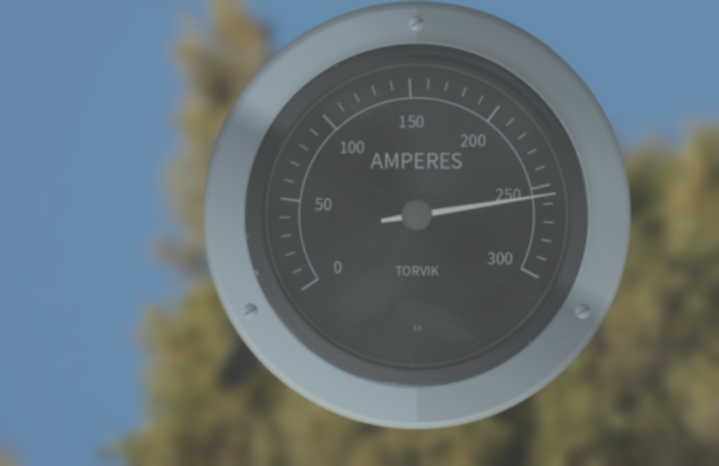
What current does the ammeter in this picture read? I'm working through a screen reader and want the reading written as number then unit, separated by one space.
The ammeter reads 255 A
